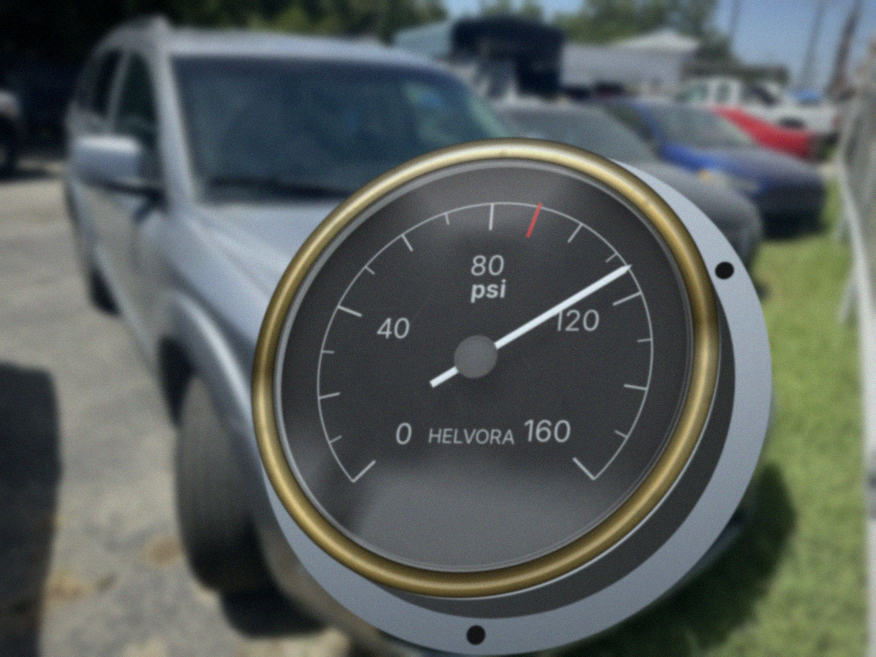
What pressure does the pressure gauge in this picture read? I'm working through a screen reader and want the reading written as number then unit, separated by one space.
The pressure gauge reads 115 psi
